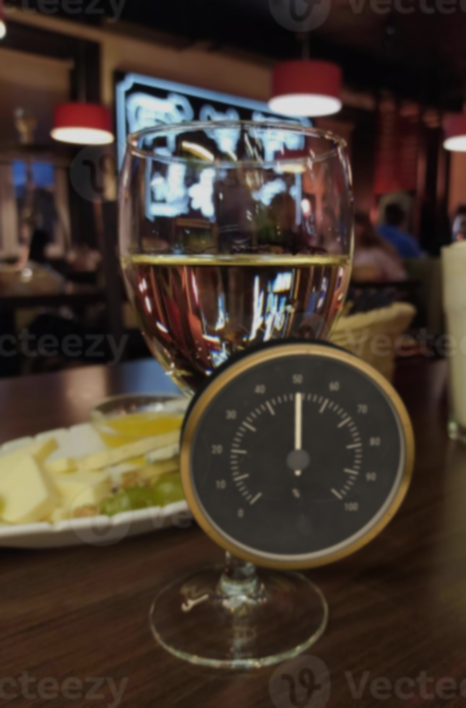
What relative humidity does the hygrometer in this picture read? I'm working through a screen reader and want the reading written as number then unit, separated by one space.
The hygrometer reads 50 %
